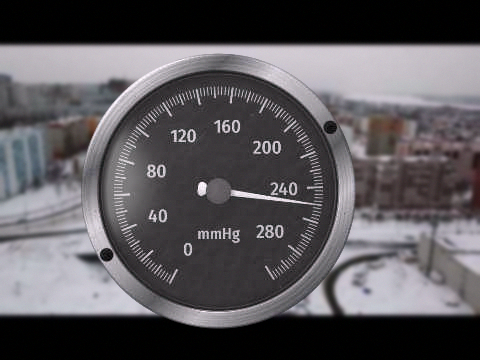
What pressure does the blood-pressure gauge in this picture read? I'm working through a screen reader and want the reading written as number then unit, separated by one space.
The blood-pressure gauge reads 250 mmHg
